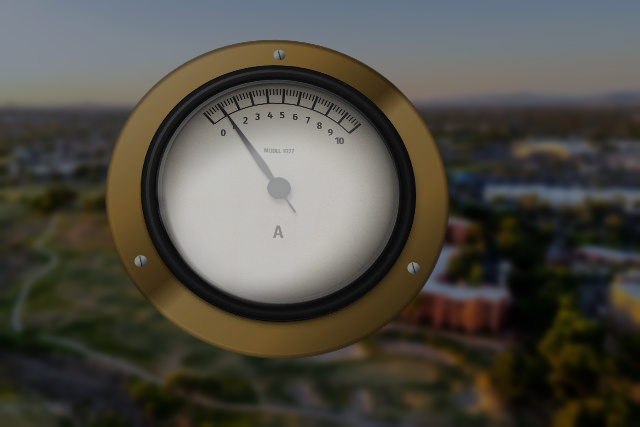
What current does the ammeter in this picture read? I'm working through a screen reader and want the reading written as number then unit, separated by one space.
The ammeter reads 1 A
